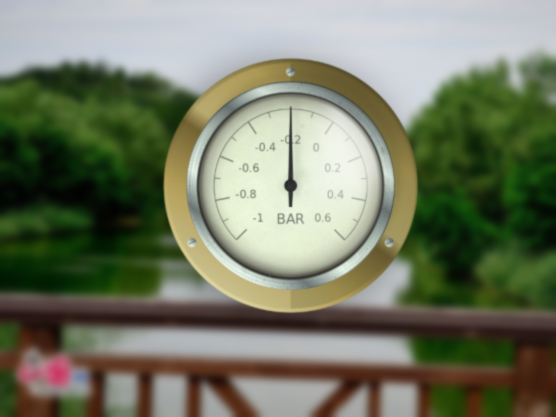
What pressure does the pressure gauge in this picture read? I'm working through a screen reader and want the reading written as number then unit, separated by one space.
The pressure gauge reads -0.2 bar
